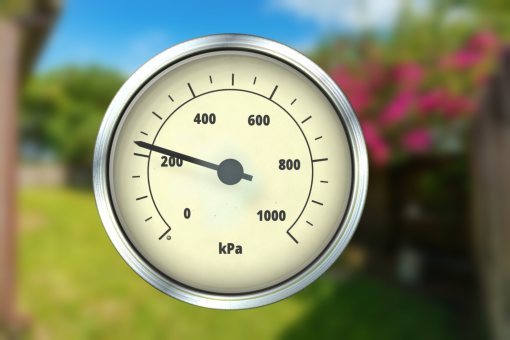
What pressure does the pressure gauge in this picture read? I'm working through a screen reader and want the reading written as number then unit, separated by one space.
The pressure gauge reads 225 kPa
